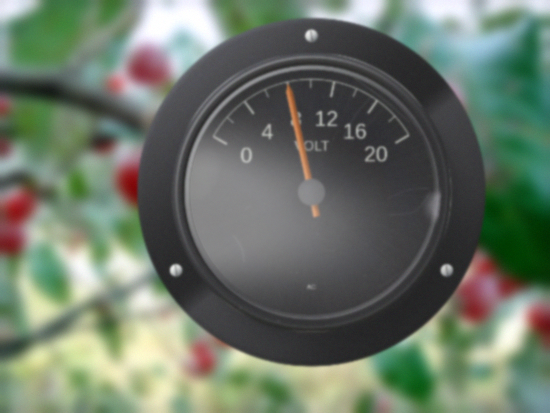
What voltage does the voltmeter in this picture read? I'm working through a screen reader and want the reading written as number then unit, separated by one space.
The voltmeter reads 8 V
